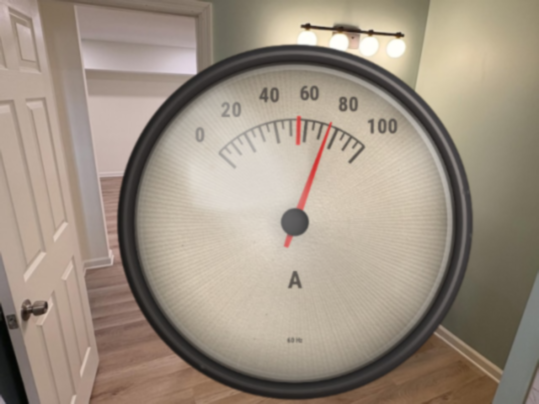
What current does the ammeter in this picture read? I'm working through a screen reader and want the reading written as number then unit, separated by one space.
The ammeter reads 75 A
